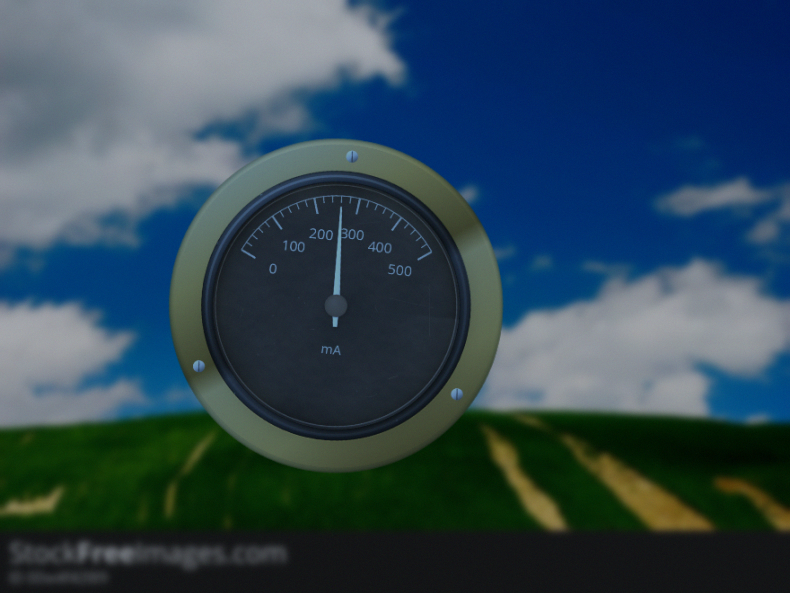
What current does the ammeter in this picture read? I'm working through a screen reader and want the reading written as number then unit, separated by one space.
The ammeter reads 260 mA
